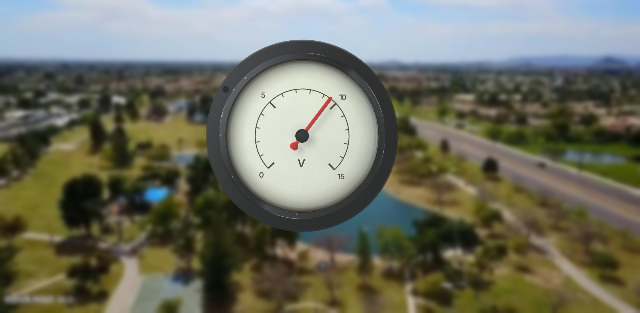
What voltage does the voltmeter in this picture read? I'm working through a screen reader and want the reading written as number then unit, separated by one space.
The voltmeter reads 9.5 V
